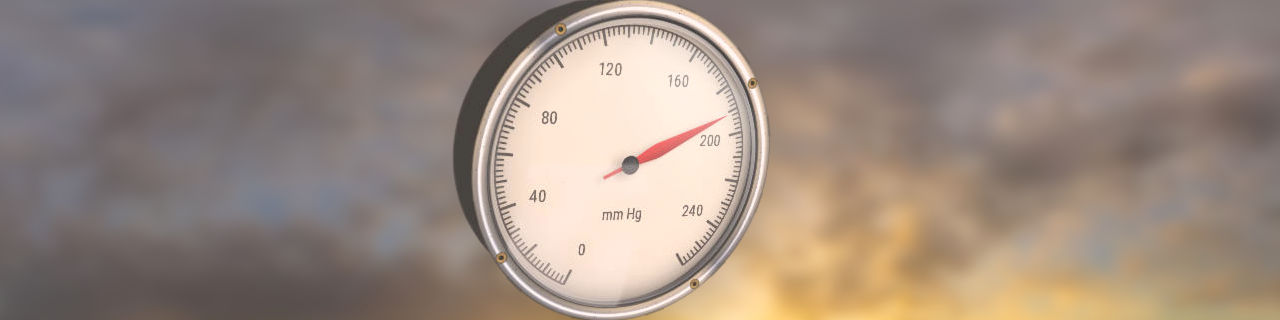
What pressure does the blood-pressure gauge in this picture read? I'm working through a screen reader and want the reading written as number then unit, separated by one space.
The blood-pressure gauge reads 190 mmHg
